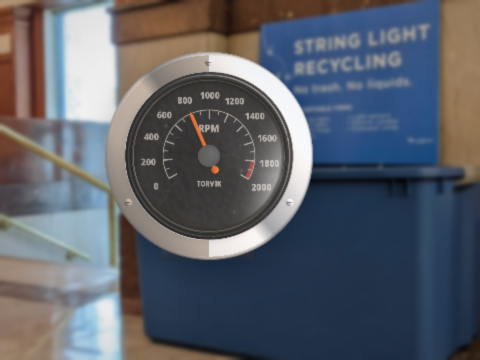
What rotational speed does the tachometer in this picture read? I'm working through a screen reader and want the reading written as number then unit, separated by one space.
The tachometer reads 800 rpm
